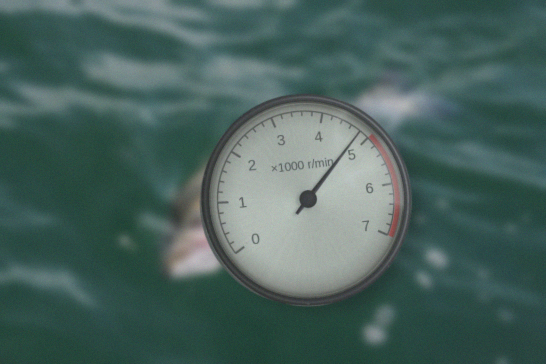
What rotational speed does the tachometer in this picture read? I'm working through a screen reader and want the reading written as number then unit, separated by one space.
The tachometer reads 4800 rpm
